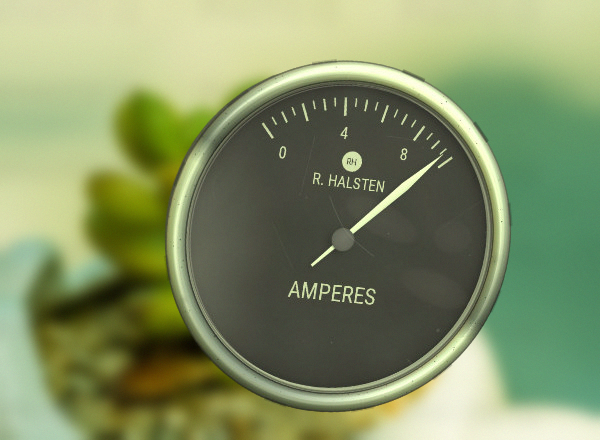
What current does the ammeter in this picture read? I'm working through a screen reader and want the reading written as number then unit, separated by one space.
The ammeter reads 9.5 A
